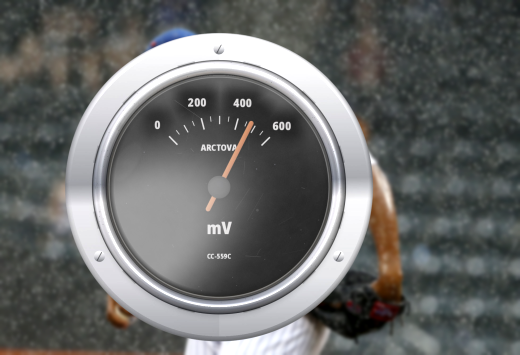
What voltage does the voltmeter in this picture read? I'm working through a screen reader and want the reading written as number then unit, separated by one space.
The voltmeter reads 475 mV
